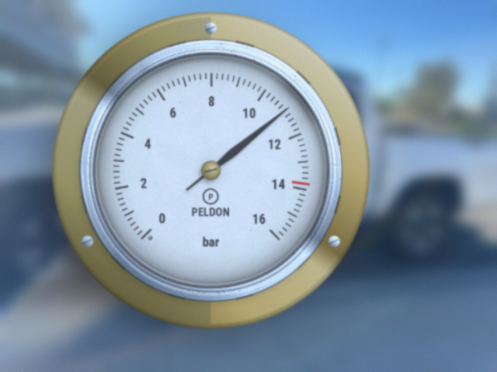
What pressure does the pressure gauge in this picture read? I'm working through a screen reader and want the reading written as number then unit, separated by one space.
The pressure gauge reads 11 bar
